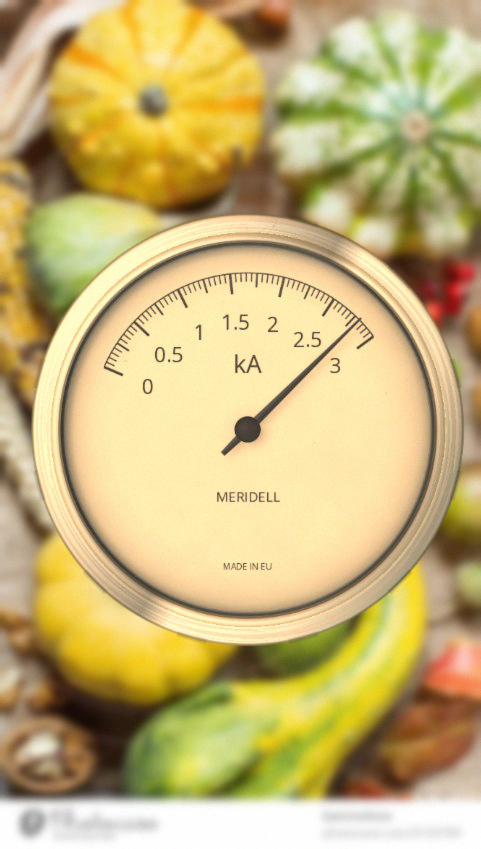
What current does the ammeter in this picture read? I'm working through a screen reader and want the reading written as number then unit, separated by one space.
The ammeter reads 2.8 kA
